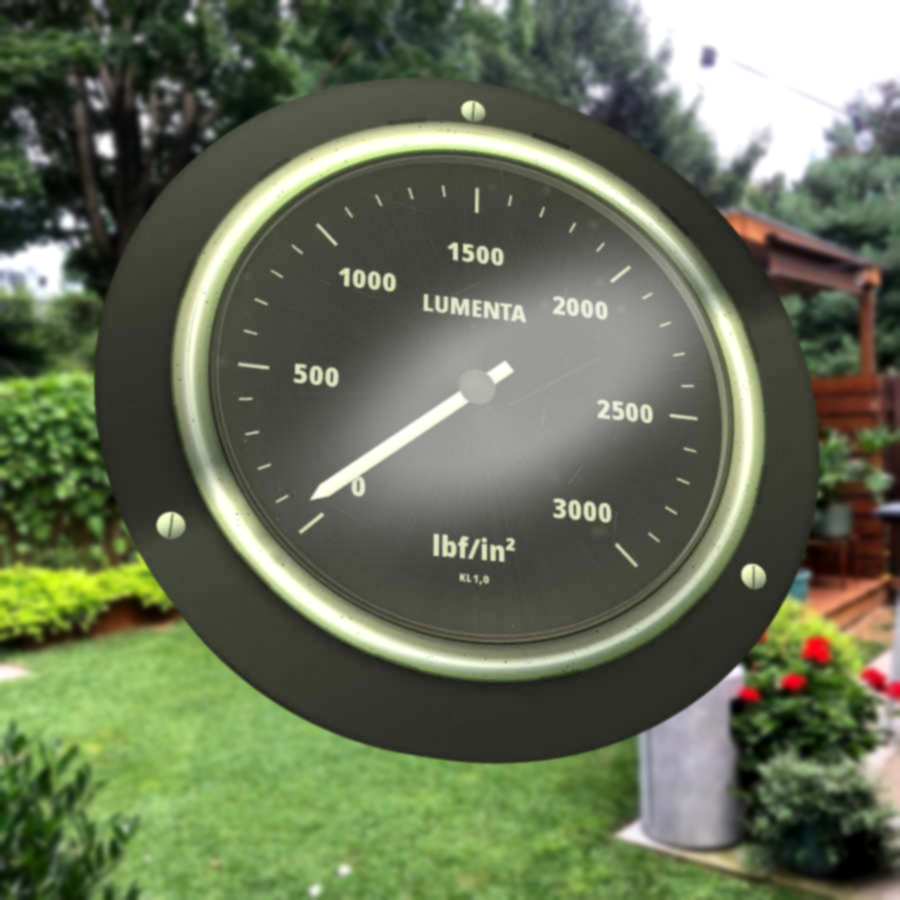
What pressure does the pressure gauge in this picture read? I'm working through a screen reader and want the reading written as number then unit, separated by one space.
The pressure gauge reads 50 psi
